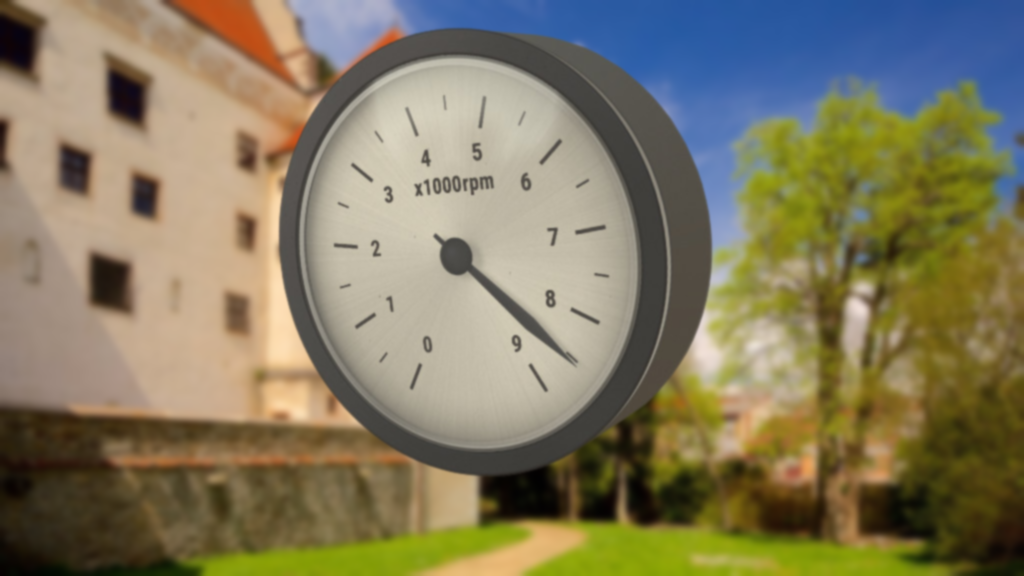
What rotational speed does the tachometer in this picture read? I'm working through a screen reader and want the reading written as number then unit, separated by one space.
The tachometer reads 8500 rpm
